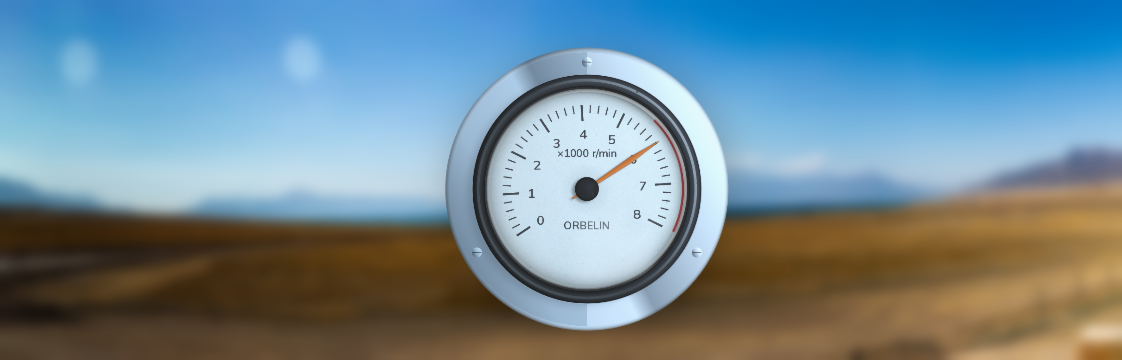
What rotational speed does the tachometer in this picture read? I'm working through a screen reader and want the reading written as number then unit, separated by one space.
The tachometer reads 6000 rpm
